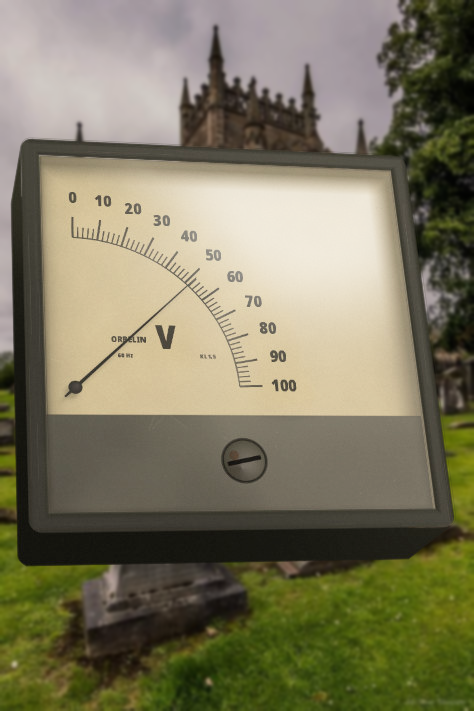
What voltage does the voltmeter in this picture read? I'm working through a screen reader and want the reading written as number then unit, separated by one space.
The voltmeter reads 52 V
